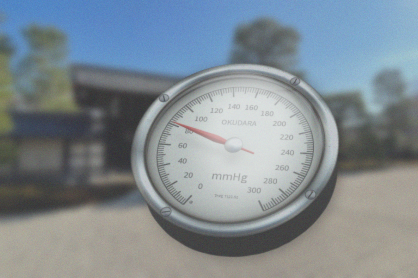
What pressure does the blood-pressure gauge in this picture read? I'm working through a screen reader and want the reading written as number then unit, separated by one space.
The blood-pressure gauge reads 80 mmHg
